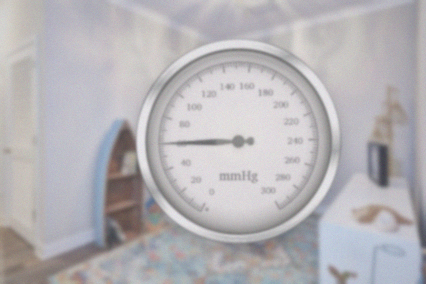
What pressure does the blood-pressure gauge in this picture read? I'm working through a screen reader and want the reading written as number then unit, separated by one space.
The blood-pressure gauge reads 60 mmHg
